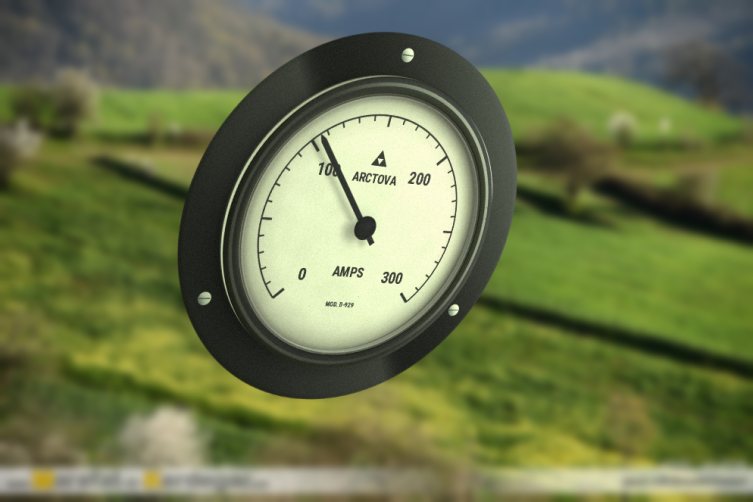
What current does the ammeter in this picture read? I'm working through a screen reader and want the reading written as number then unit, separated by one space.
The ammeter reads 105 A
